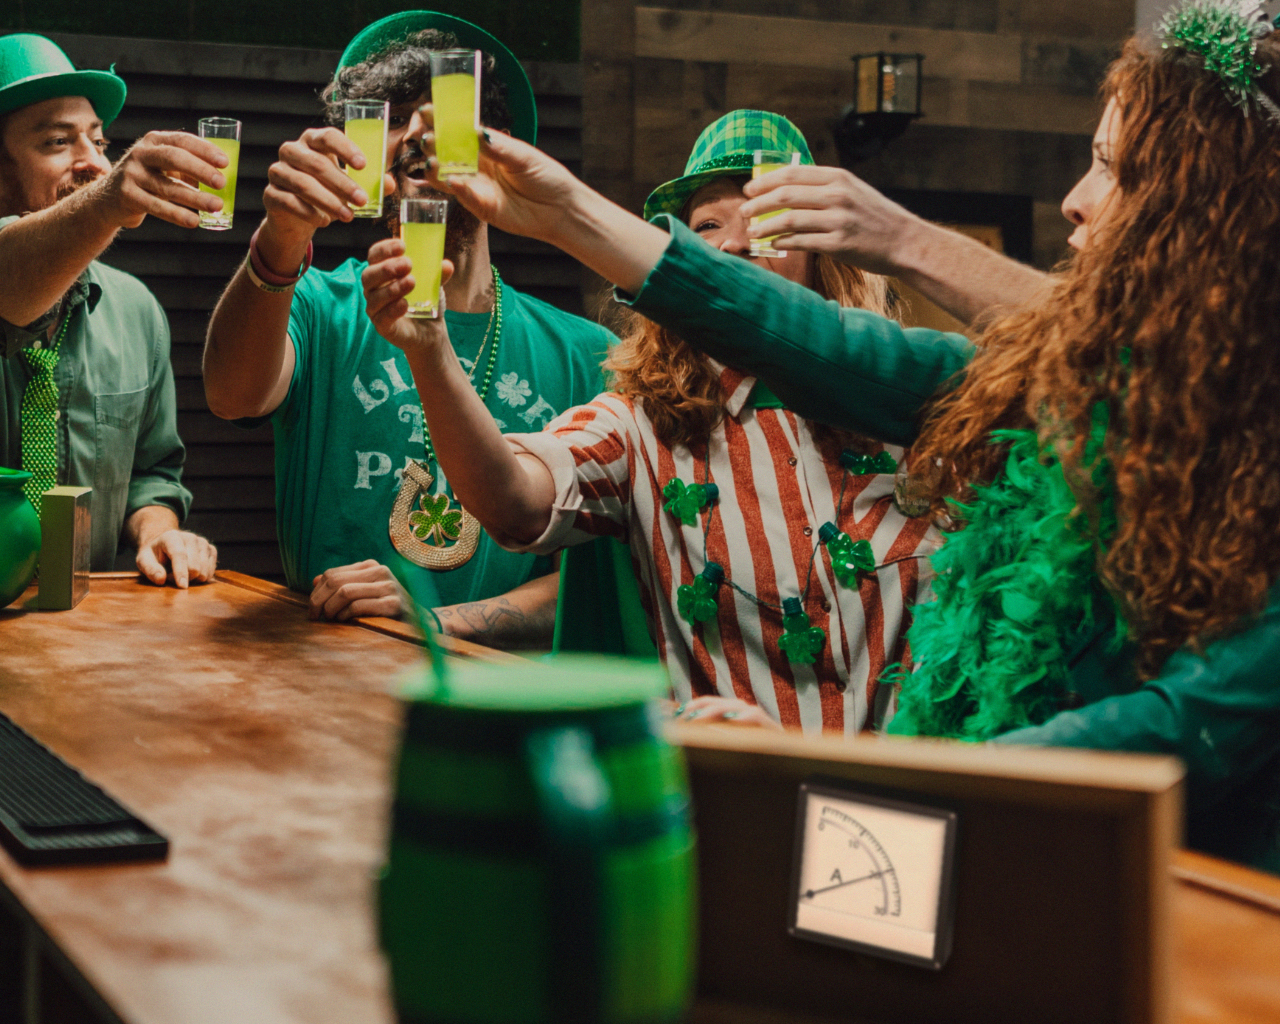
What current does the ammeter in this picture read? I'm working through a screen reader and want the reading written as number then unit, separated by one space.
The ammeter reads 20 A
